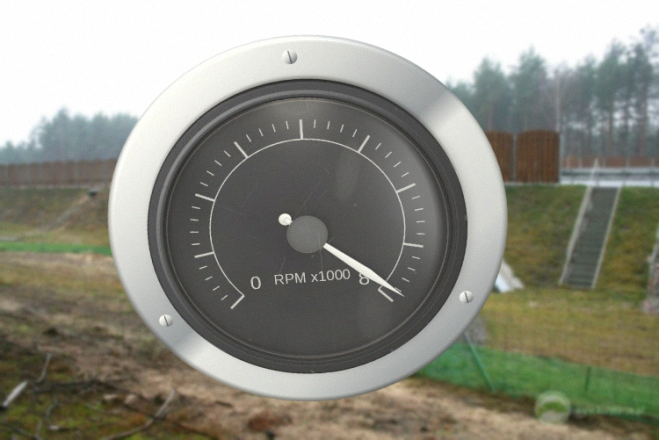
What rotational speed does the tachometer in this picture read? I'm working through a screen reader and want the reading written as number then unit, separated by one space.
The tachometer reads 7800 rpm
